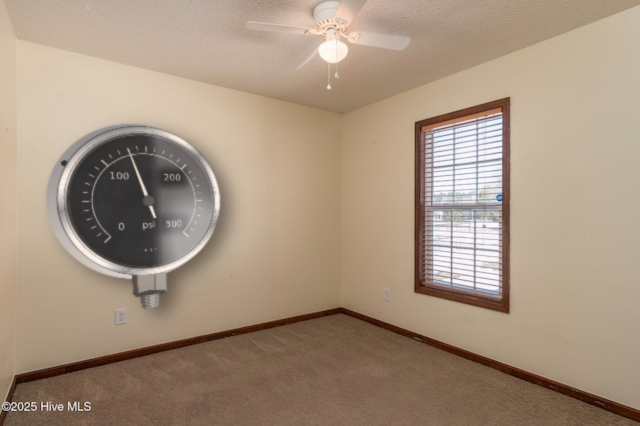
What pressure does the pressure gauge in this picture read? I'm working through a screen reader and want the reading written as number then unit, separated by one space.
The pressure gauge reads 130 psi
